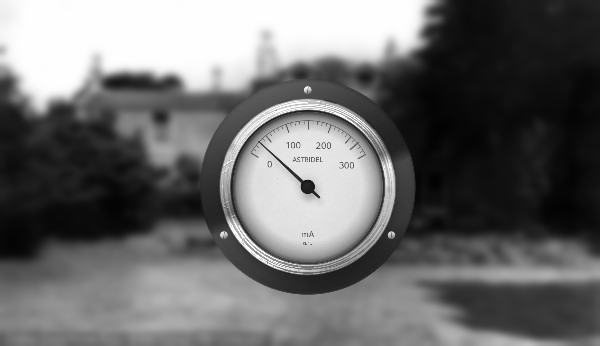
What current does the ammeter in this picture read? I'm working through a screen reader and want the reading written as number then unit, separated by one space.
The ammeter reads 30 mA
